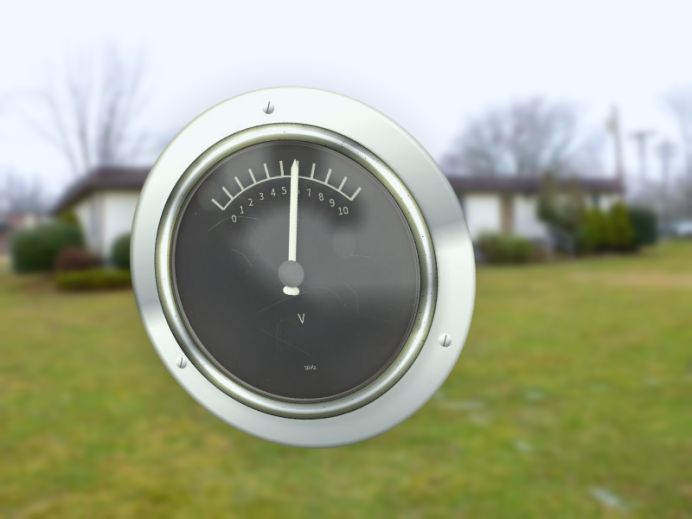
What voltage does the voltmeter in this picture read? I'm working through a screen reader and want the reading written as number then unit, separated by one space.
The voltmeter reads 6 V
